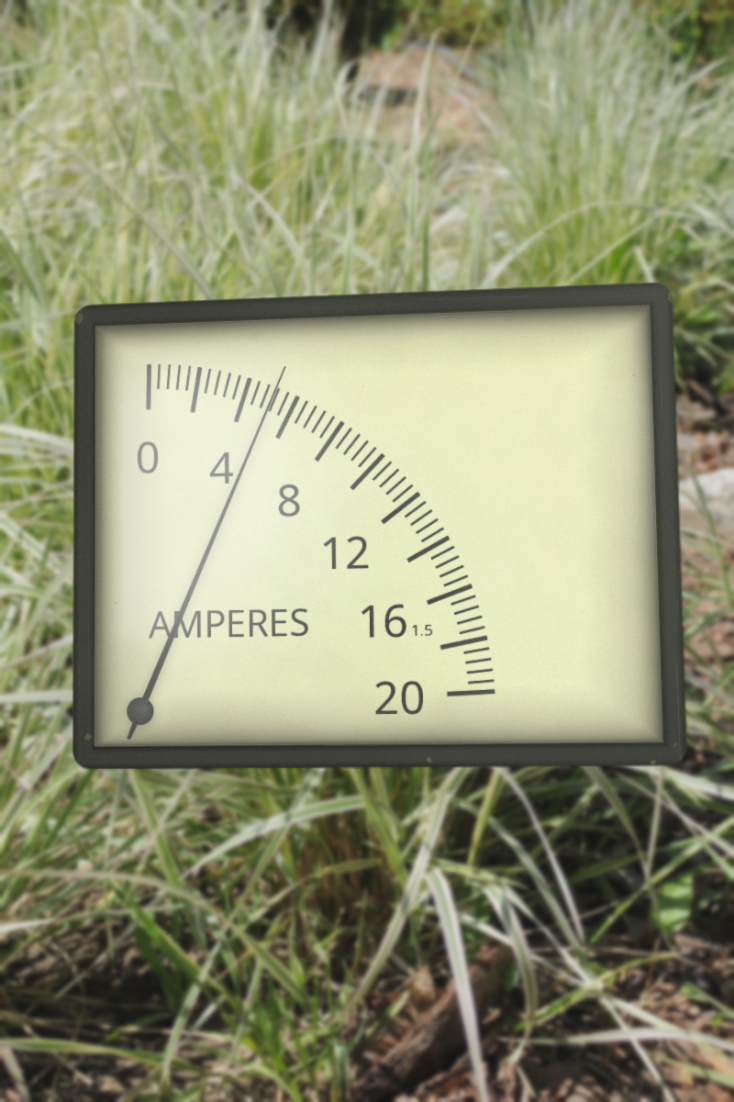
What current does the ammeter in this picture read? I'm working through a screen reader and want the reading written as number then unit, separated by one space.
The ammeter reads 5.2 A
